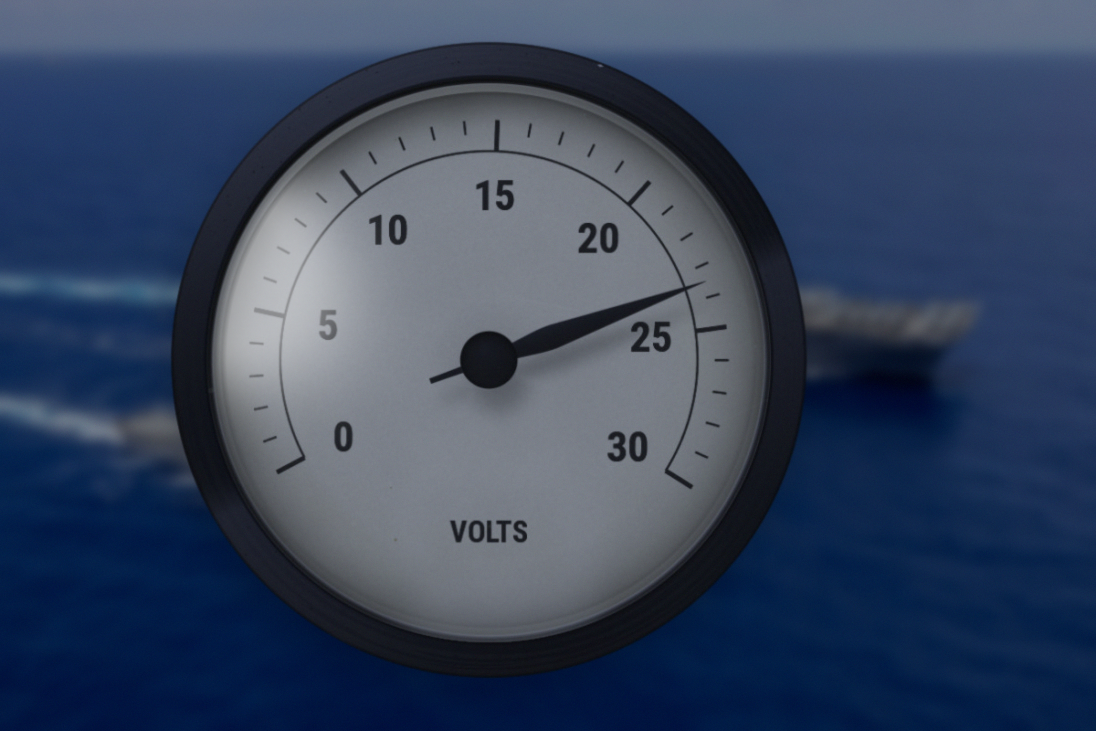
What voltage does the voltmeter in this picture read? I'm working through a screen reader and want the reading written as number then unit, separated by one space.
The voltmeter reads 23.5 V
